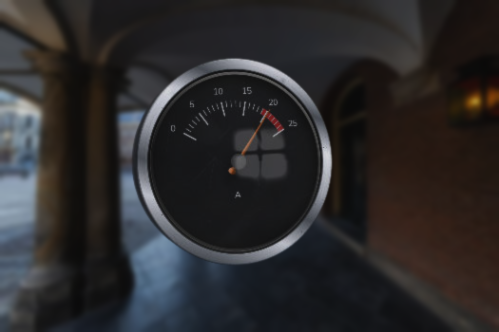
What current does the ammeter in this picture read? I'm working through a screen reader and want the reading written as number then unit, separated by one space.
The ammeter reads 20 A
